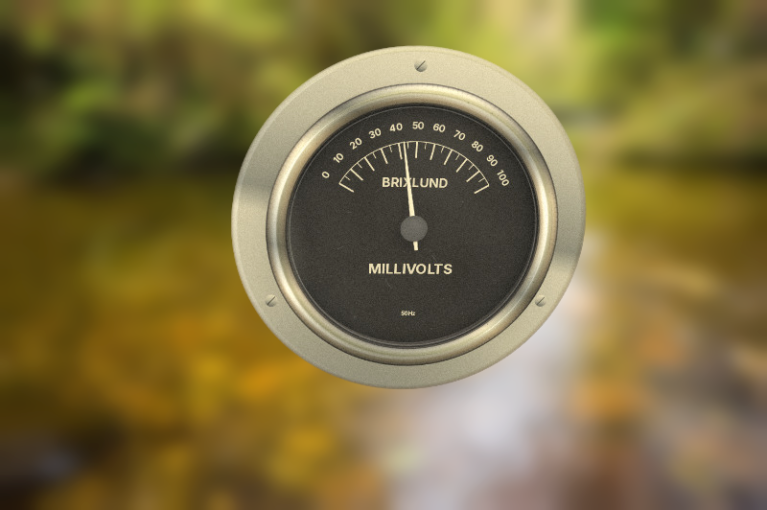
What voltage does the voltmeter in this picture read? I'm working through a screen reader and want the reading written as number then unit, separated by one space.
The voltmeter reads 42.5 mV
